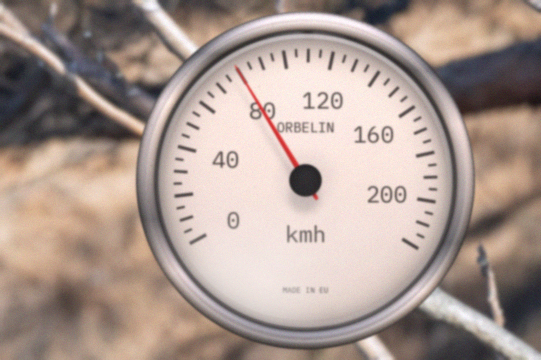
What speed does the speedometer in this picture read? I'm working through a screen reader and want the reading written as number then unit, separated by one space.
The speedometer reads 80 km/h
